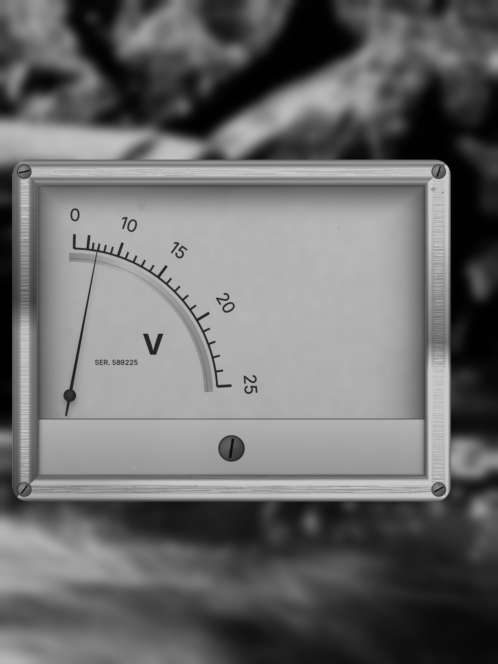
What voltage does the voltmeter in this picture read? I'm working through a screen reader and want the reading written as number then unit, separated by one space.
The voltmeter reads 7 V
